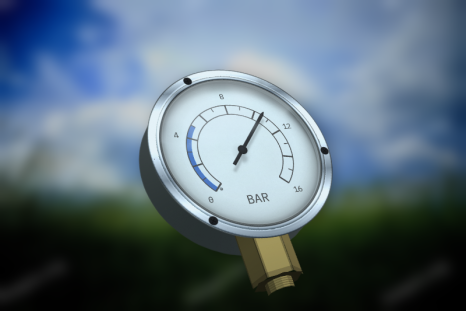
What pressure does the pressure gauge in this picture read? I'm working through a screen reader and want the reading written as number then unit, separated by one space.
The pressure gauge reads 10.5 bar
